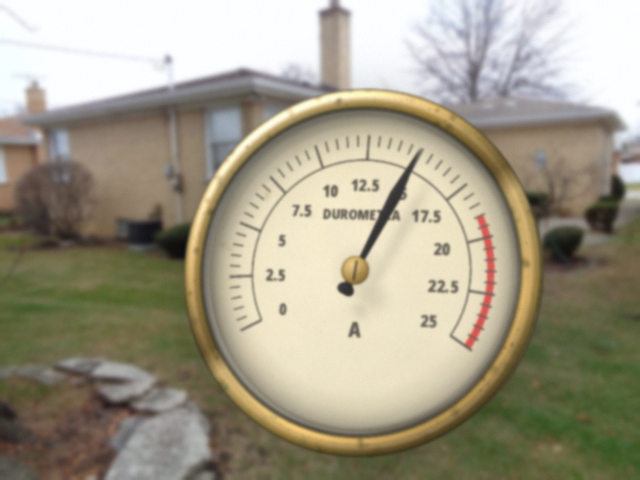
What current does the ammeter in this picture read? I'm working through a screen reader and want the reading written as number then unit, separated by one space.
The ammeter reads 15 A
